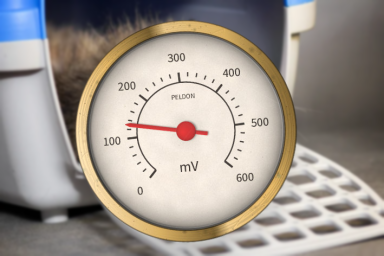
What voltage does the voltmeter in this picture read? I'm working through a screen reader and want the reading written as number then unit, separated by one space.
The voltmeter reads 130 mV
